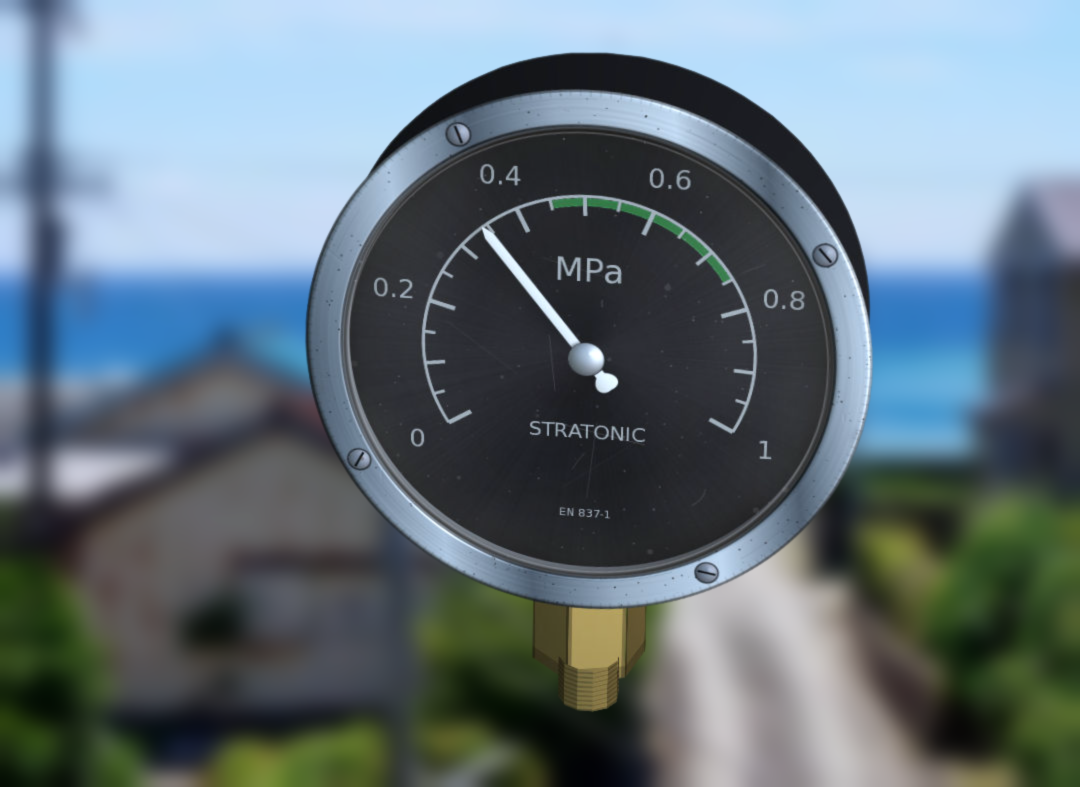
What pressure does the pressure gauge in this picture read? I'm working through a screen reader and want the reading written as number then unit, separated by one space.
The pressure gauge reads 0.35 MPa
